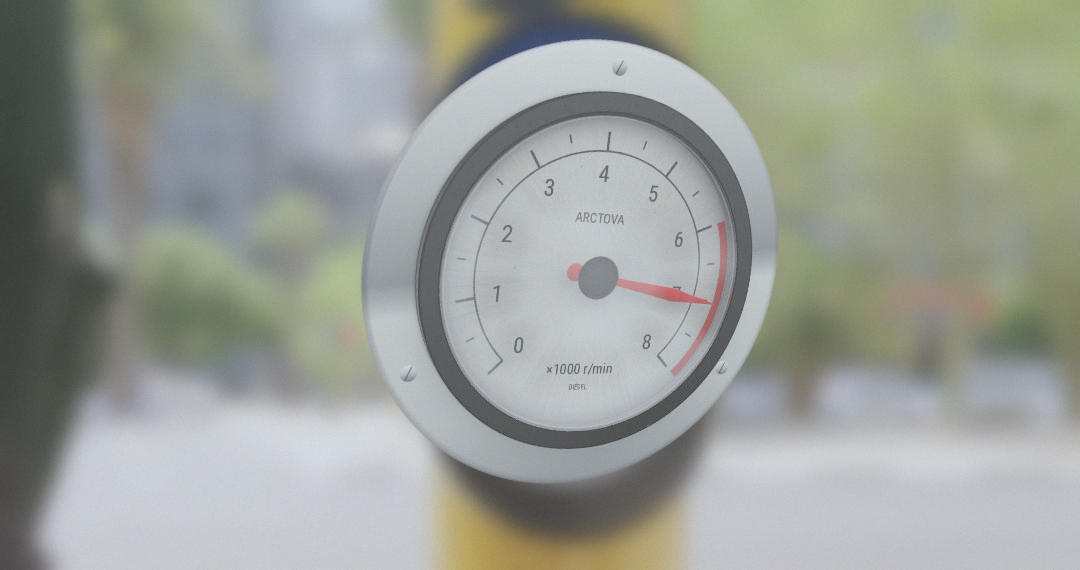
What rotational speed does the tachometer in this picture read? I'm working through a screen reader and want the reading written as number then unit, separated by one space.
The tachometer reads 7000 rpm
